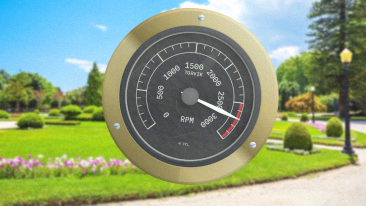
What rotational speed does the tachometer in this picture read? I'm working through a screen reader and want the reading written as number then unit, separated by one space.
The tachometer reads 2700 rpm
